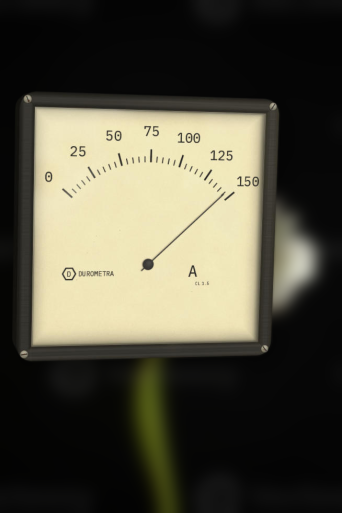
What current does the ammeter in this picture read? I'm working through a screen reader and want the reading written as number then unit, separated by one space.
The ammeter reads 145 A
